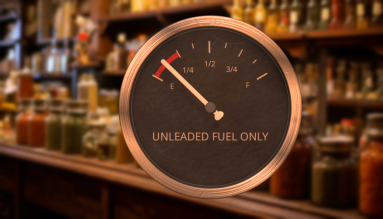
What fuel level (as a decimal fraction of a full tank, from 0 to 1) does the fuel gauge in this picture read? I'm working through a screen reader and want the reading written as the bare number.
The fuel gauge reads 0.125
